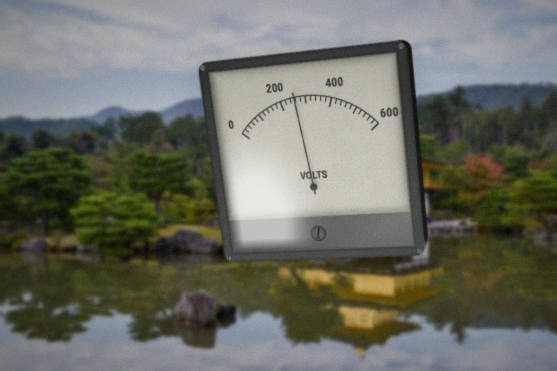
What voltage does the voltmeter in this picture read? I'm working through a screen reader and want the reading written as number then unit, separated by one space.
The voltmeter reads 260 V
